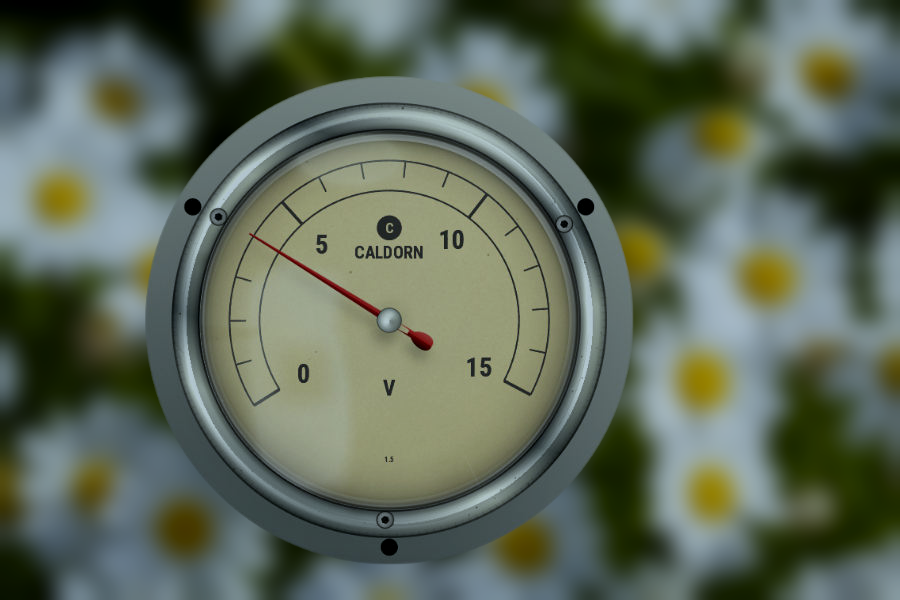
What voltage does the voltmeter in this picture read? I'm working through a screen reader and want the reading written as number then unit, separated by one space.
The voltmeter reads 4 V
